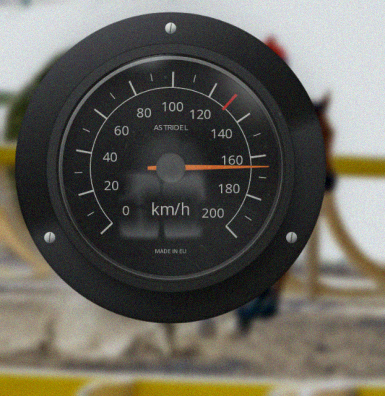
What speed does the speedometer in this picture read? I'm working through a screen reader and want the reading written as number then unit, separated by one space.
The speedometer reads 165 km/h
